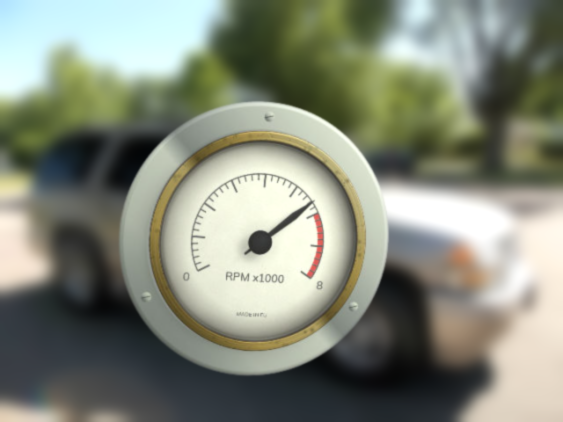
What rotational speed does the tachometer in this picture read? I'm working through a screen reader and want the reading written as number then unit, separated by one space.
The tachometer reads 5600 rpm
